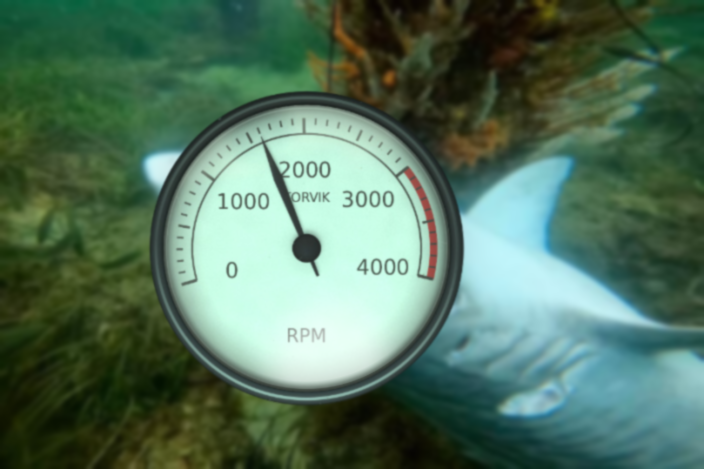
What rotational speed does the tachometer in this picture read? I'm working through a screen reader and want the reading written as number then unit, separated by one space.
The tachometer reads 1600 rpm
